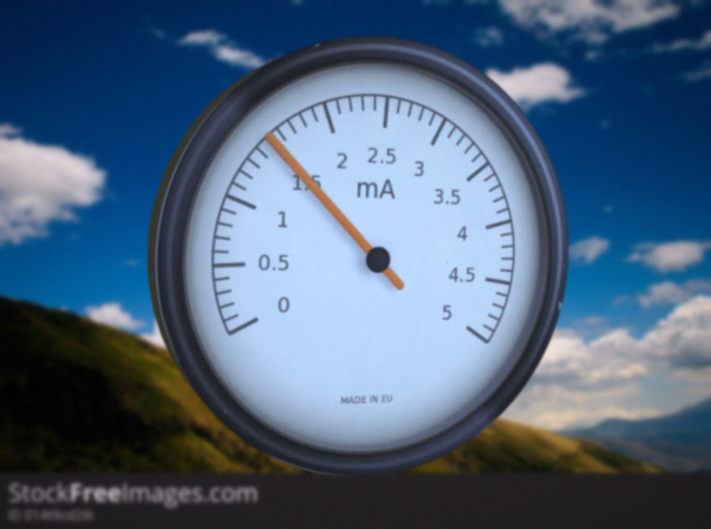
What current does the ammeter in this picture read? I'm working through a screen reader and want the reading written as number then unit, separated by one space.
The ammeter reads 1.5 mA
